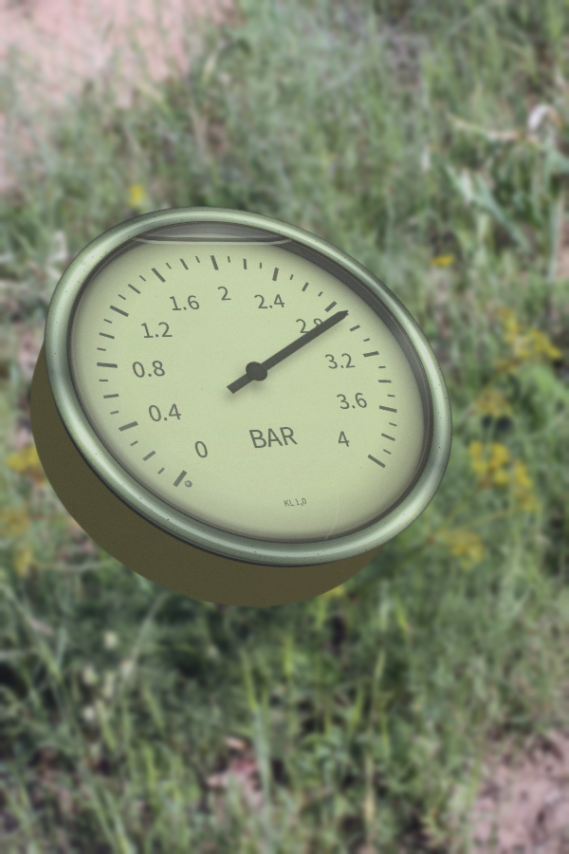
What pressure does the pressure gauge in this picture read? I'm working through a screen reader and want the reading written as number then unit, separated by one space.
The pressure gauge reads 2.9 bar
